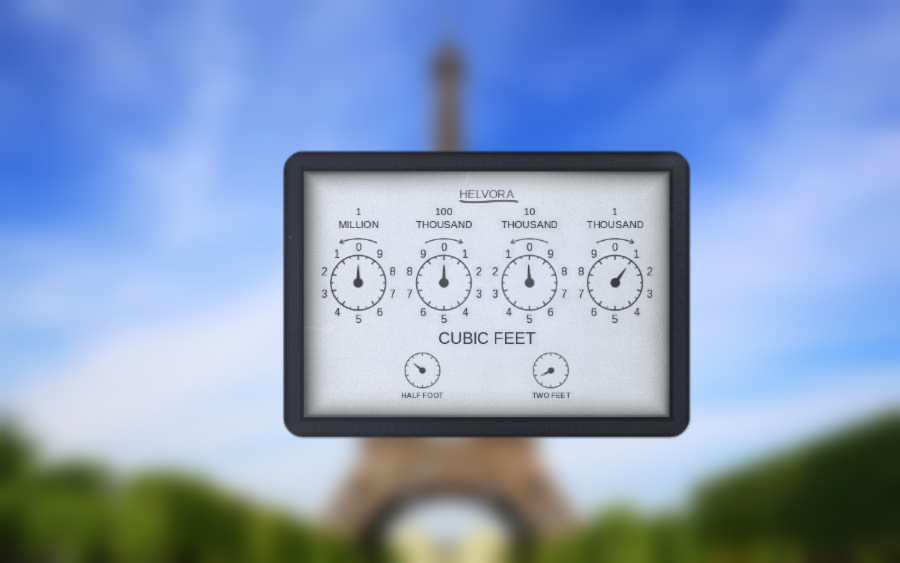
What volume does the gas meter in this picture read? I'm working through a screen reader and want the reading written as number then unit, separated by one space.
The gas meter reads 100 ft³
